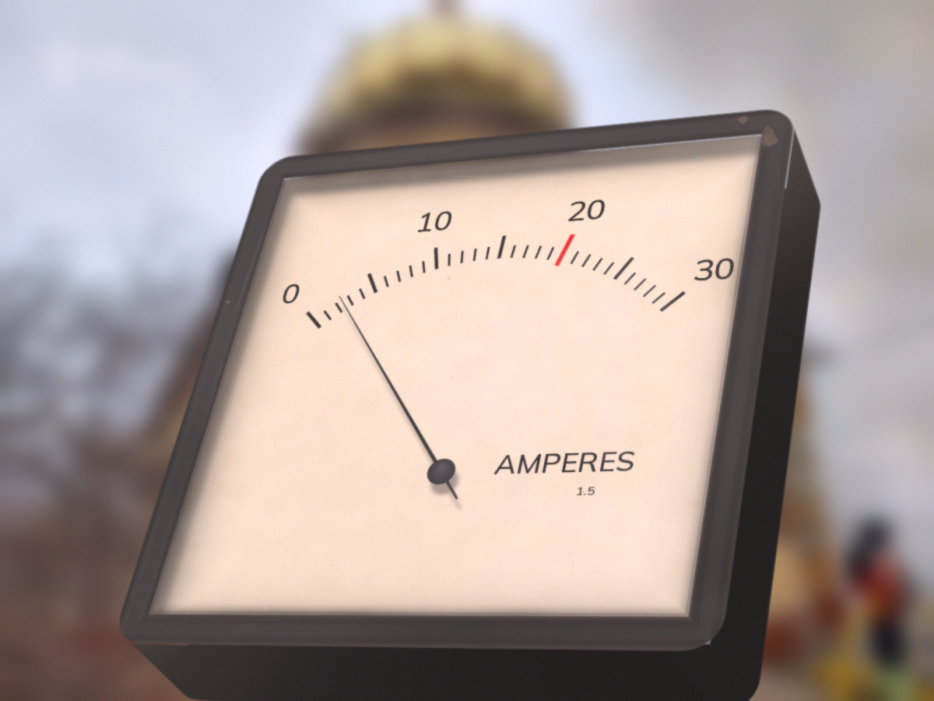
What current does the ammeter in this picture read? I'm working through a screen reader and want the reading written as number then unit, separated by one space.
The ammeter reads 2.5 A
